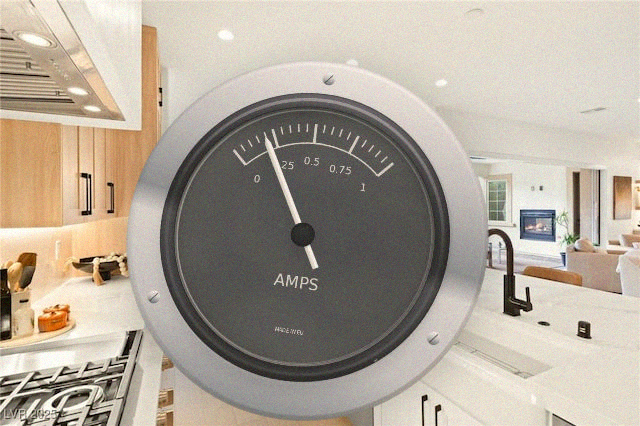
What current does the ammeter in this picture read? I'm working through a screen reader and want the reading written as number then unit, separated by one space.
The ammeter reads 0.2 A
